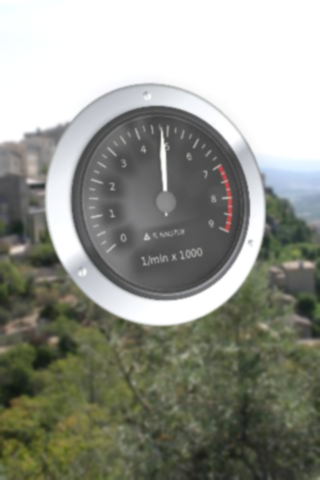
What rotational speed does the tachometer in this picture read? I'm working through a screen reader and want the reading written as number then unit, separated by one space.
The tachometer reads 4750 rpm
